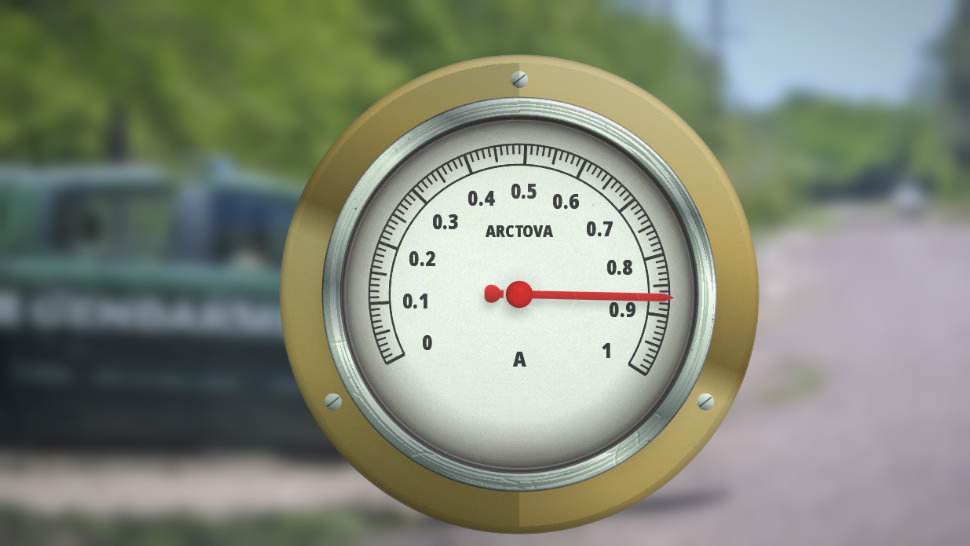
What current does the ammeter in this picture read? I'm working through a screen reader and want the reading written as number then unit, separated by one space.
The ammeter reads 0.87 A
